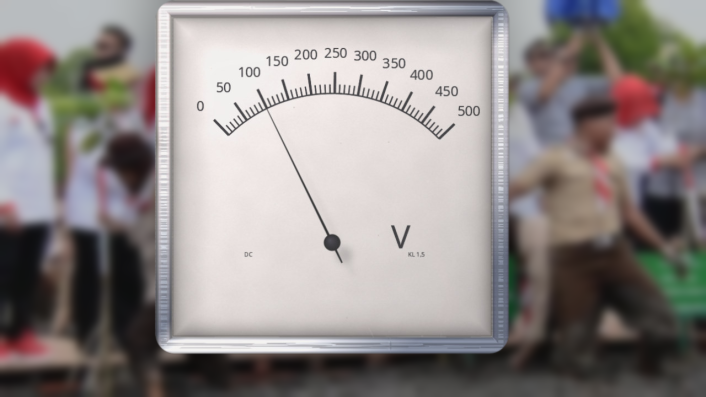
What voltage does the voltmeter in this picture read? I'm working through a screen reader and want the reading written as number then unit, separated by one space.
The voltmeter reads 100 V
